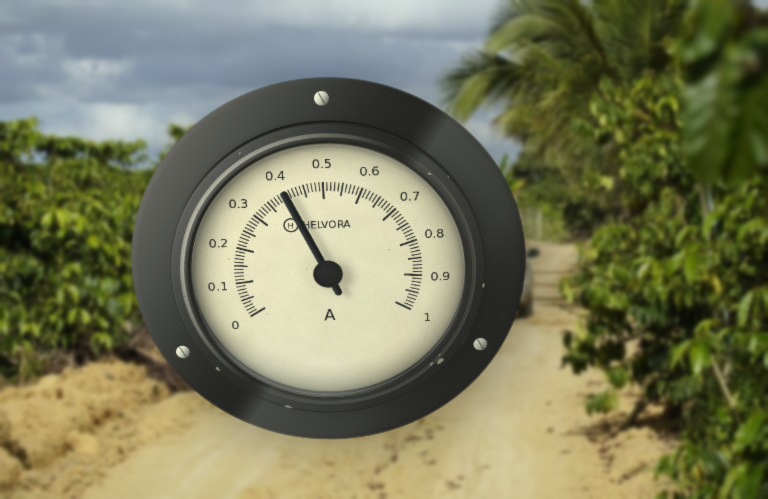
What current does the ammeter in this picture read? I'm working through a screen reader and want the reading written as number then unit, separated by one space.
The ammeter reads 0.4 A
